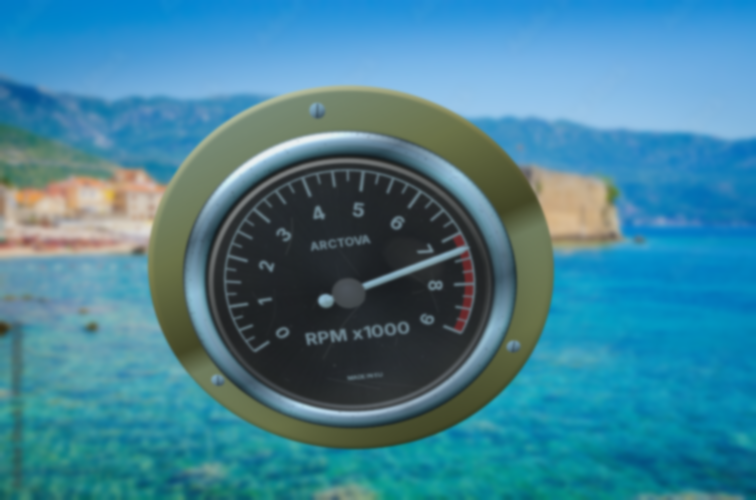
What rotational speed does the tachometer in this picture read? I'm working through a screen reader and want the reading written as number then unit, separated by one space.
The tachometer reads 7250 rpm
